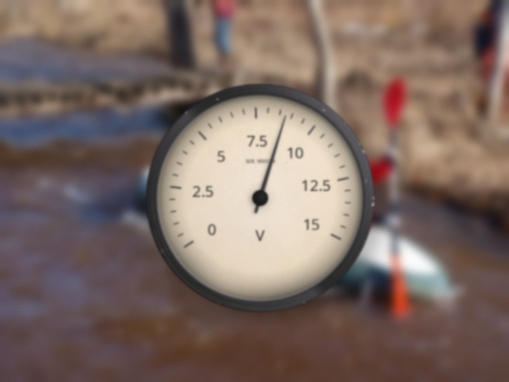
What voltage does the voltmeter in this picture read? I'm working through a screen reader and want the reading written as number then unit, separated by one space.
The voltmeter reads 8.75 V
